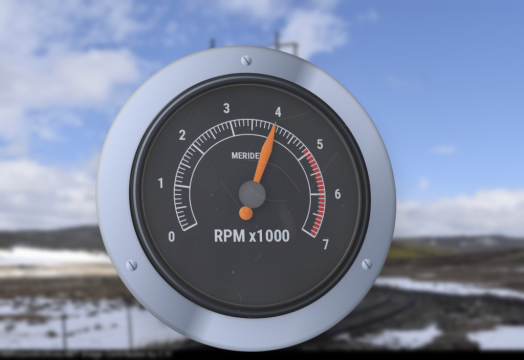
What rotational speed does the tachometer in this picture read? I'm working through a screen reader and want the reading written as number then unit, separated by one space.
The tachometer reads 4000 rpm
